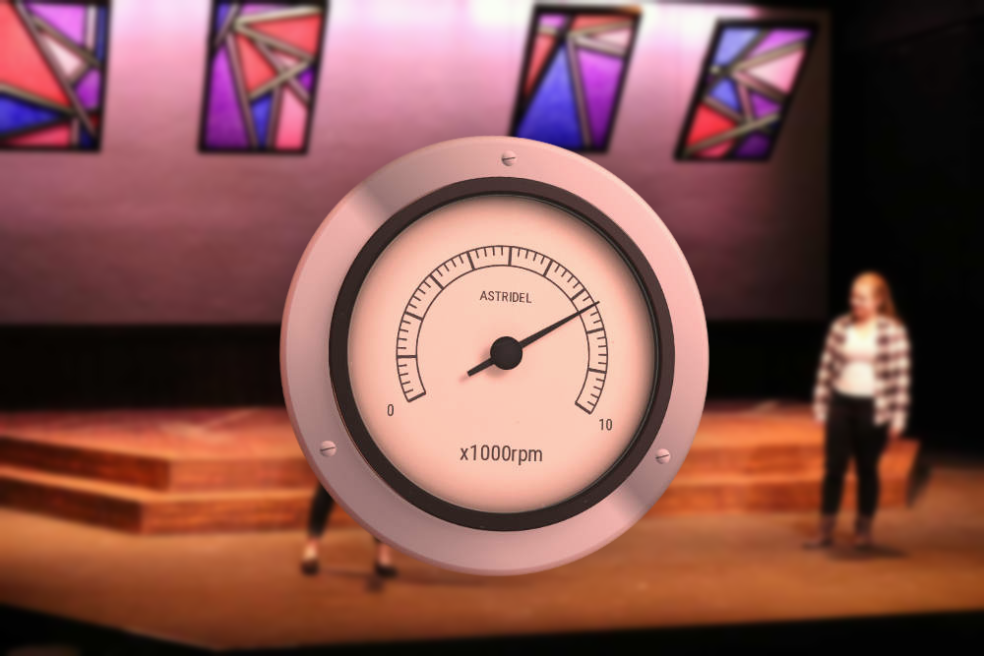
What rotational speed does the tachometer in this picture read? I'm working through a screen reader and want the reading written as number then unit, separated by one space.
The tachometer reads 7400 rpm
